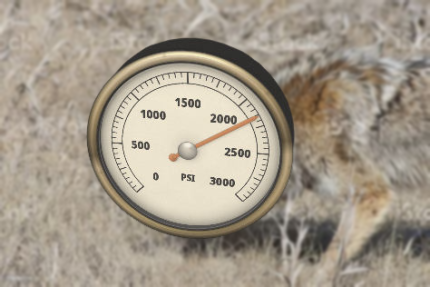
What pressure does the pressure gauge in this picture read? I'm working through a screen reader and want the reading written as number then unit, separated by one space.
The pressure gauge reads 2150 psi
